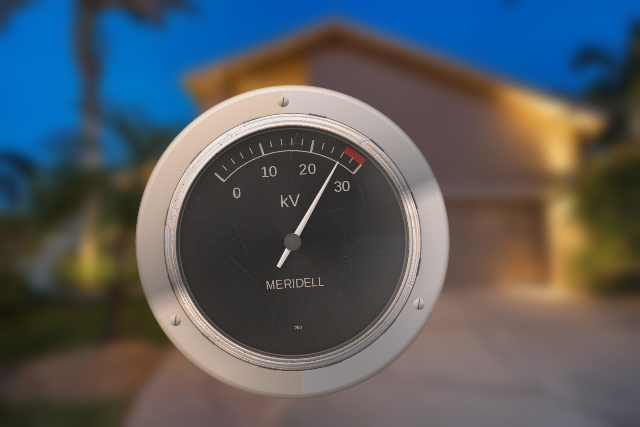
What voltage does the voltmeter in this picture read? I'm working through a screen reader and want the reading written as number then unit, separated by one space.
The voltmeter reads 26 kV
